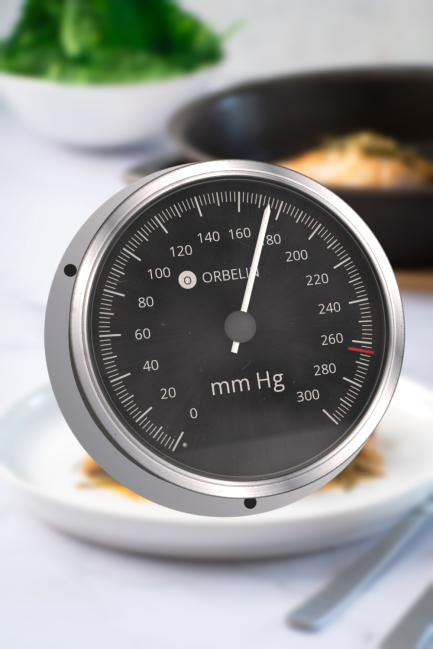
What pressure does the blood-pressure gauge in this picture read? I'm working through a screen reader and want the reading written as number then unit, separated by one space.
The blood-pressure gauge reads 174 mmHg
